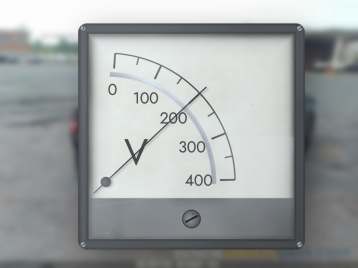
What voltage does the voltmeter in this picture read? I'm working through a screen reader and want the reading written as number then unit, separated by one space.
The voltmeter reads 200 V
